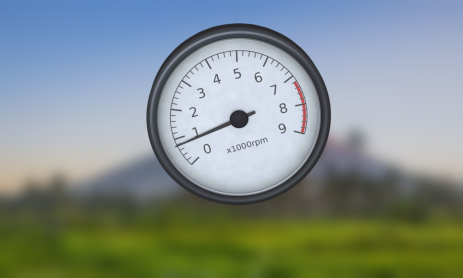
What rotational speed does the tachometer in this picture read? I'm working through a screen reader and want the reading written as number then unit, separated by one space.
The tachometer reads 800 rpm
